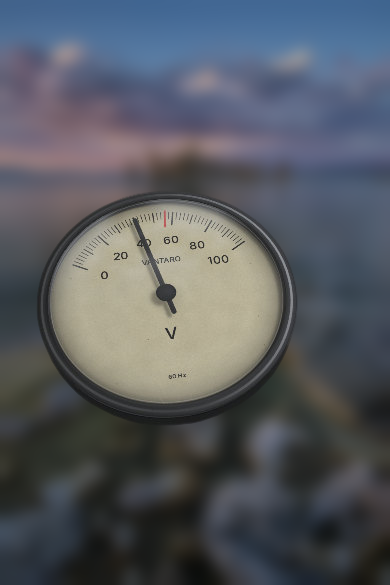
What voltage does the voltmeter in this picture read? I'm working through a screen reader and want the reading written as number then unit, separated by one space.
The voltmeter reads 40 V
